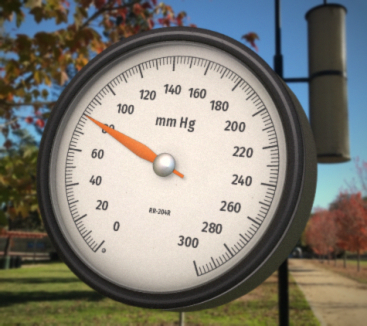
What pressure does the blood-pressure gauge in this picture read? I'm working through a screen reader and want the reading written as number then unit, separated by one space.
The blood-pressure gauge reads 80 mmHg
